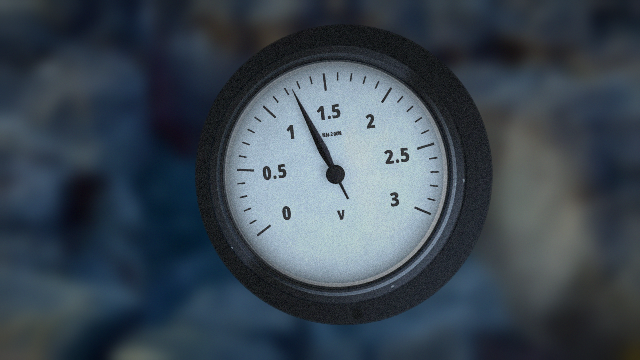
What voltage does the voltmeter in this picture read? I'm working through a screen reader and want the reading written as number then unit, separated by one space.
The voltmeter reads 1.25 V
